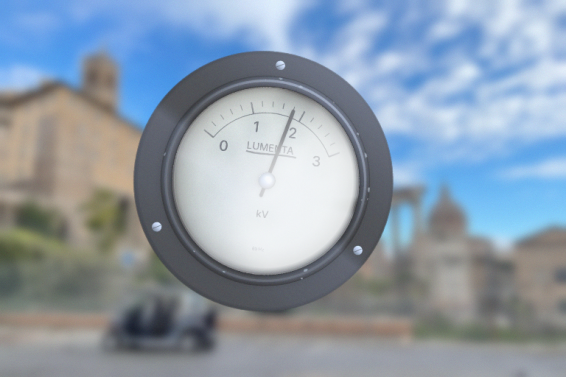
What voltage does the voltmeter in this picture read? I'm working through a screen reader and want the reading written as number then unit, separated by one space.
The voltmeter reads 1.8 kV
